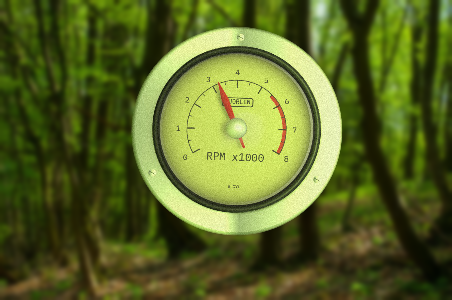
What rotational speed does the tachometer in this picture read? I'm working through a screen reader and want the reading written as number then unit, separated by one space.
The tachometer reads 3250 rpm
